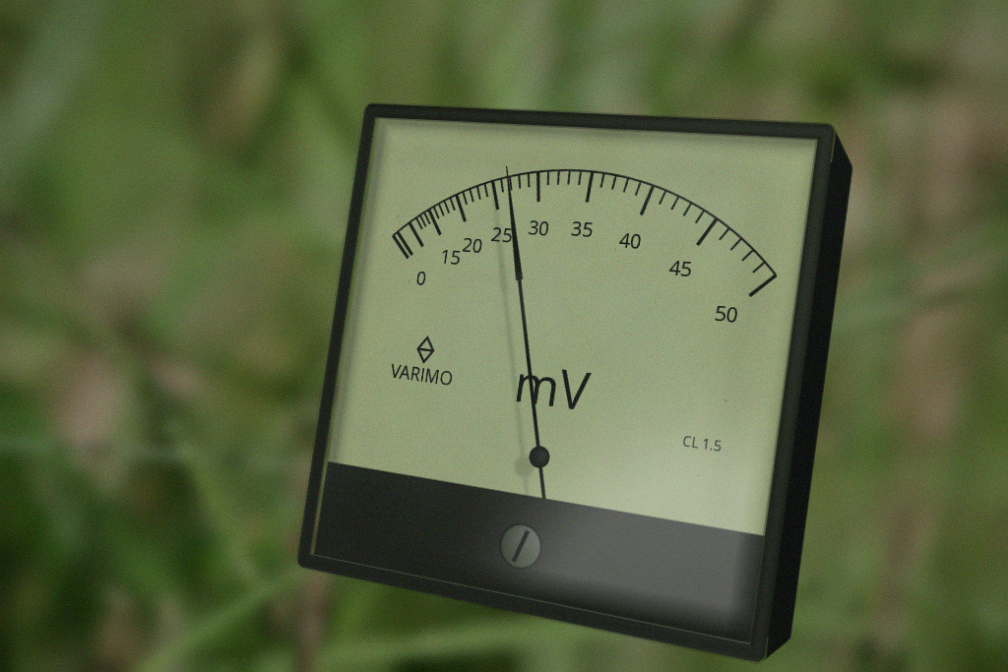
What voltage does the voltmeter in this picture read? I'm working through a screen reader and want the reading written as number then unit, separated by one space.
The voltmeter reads 27 mV
